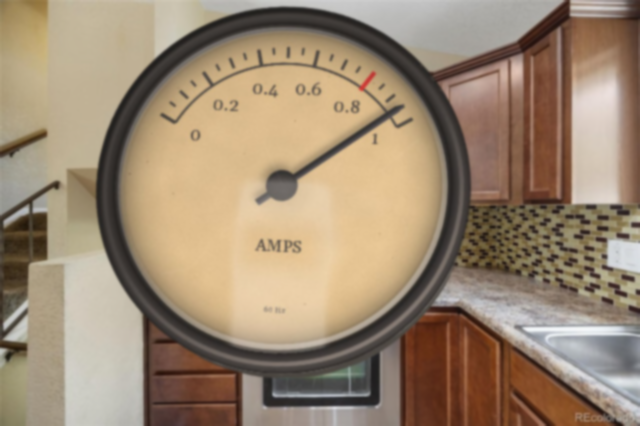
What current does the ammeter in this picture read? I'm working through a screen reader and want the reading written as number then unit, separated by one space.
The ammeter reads 0.95 A
